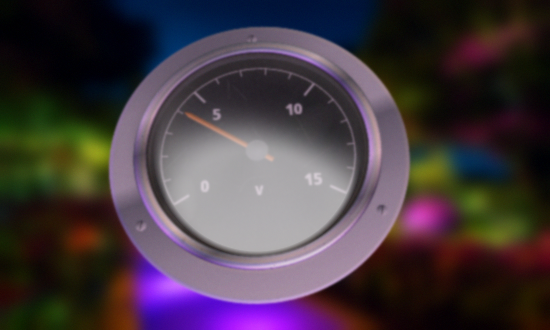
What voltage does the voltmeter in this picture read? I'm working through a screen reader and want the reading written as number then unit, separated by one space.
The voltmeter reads 4 V
